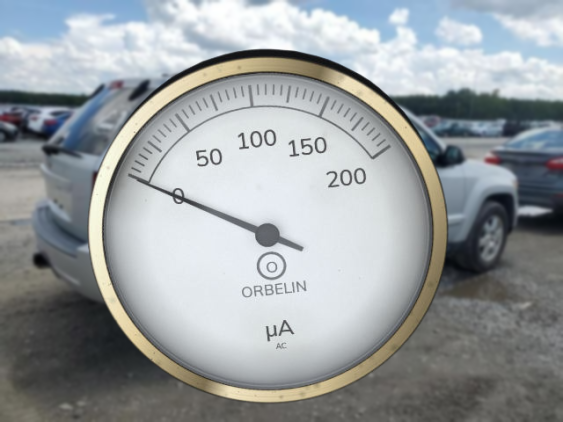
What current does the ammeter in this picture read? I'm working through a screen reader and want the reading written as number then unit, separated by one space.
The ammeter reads 0 µA
